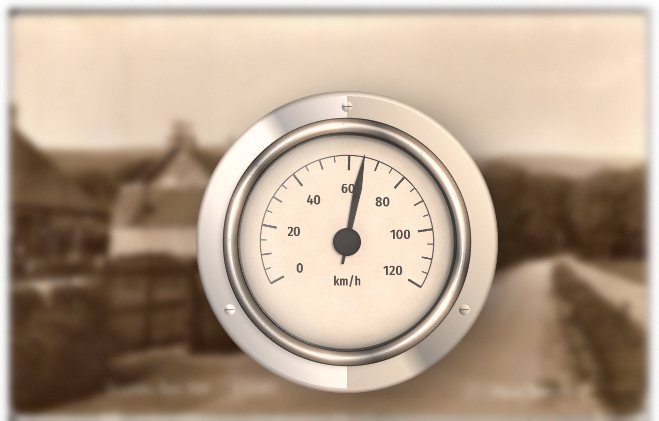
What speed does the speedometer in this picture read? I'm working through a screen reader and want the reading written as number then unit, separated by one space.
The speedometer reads 65 km/h
